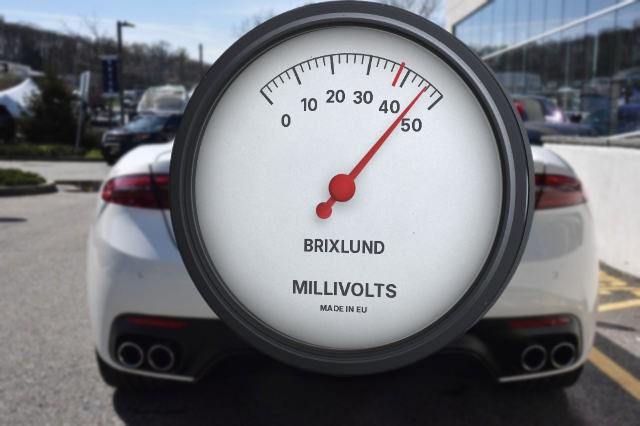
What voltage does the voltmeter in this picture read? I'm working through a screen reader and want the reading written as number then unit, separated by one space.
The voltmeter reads 46 mV
